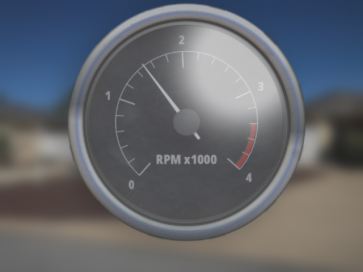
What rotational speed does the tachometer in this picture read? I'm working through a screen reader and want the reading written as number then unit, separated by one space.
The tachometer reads 1500 rpm
